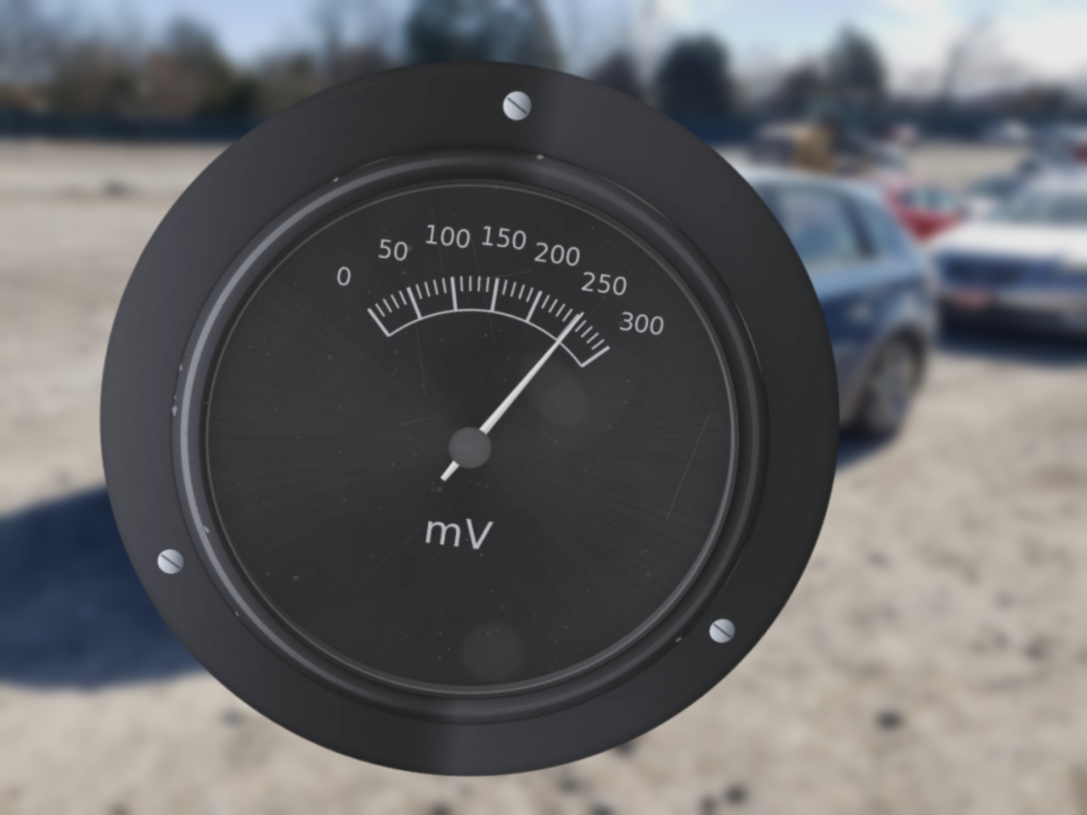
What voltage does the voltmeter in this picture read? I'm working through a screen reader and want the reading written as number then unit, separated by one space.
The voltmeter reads 250 mV
